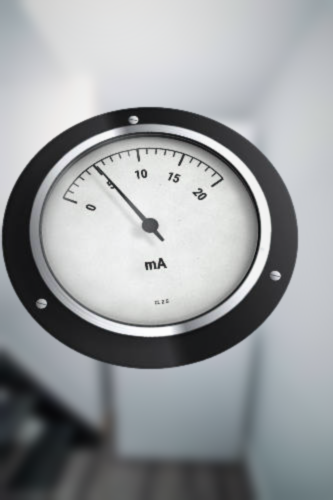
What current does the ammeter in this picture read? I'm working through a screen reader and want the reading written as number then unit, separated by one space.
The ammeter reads 5 mA
